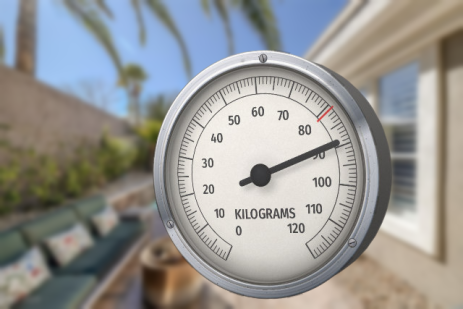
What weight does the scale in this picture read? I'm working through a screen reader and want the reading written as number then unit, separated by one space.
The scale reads 89 kg
